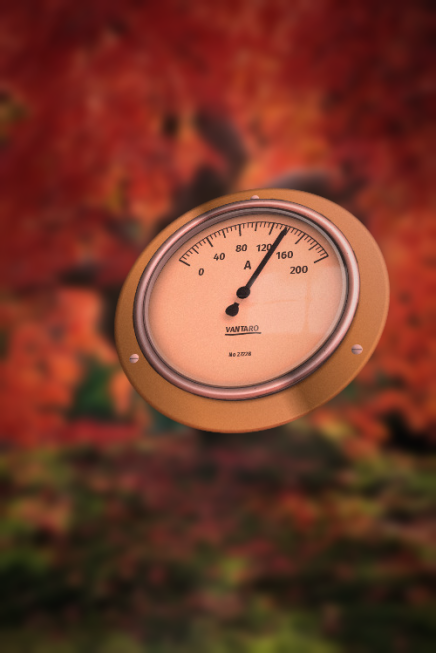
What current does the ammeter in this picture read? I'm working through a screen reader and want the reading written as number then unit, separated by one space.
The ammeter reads 140 A
